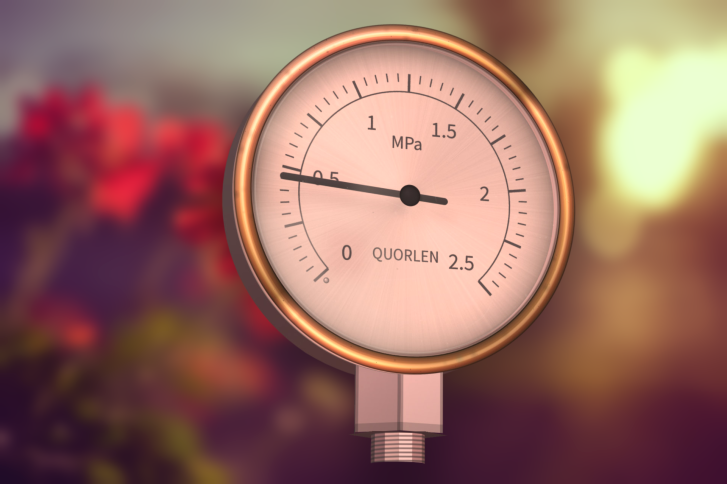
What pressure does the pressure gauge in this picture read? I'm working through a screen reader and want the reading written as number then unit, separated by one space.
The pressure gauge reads 0.45 MPa
